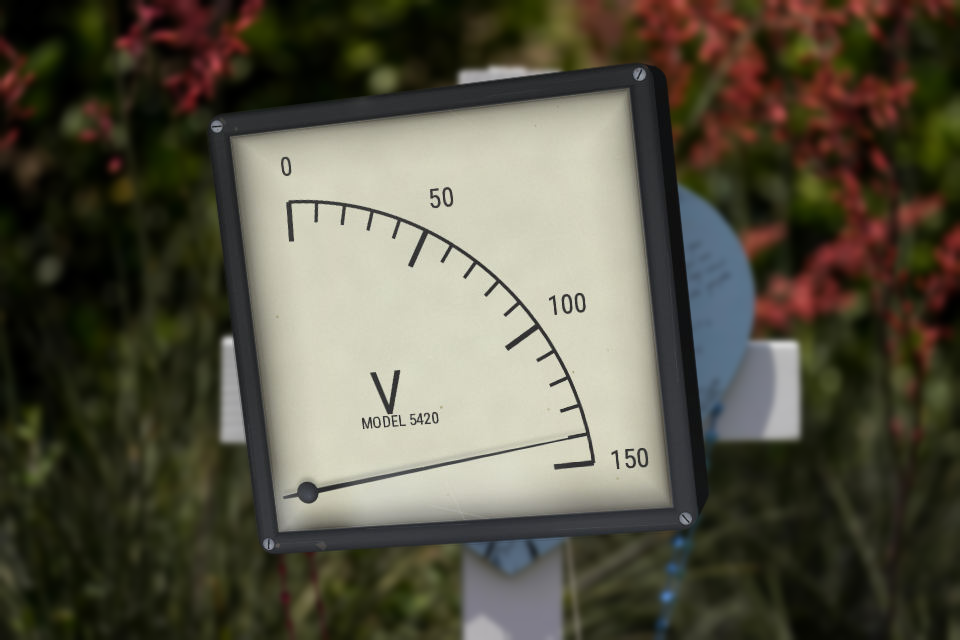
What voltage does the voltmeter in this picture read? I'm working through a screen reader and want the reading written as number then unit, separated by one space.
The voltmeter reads 140 V
